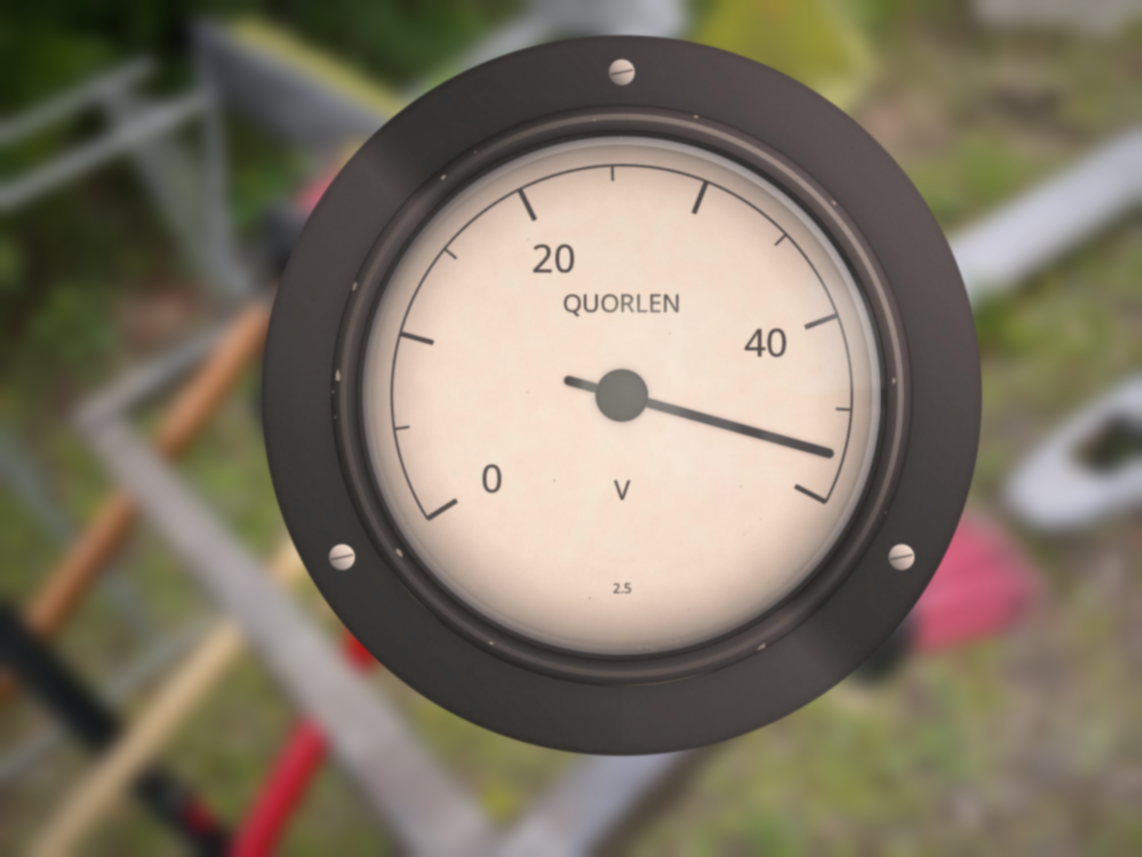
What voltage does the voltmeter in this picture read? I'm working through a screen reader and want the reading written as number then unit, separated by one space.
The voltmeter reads 47.5 V
